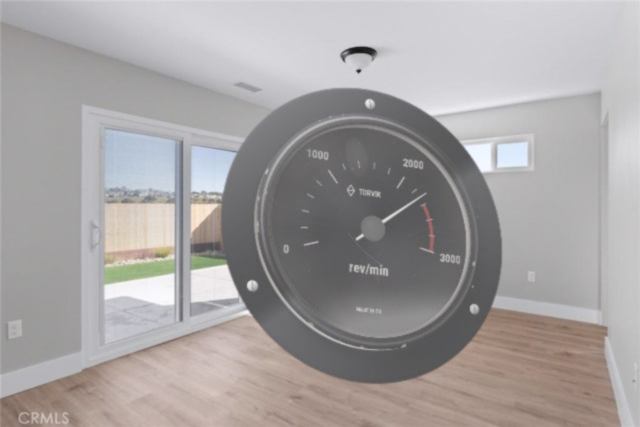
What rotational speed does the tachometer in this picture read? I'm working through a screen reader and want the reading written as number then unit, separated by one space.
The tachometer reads 2300 rpm
